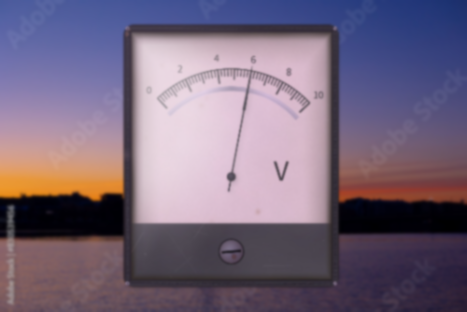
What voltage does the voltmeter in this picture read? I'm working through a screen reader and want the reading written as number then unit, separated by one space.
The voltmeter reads 6 V
